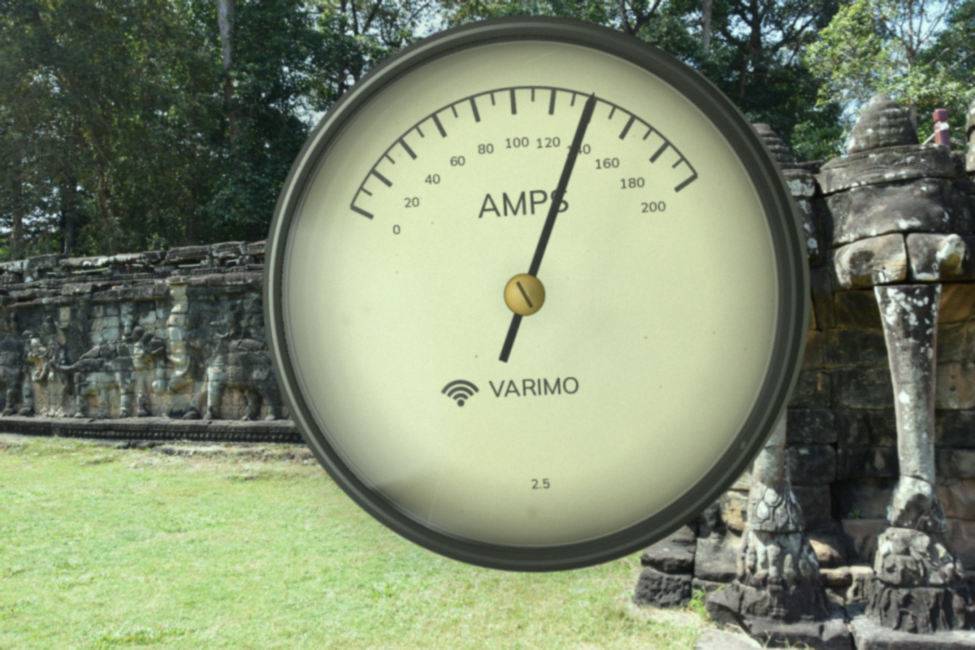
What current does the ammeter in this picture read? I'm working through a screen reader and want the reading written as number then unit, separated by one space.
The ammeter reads 140 A
